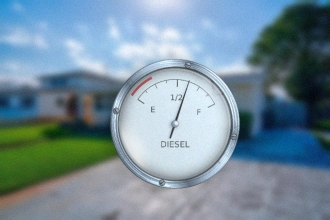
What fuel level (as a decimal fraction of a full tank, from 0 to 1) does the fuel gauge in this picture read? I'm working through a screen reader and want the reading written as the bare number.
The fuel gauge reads 0.625
